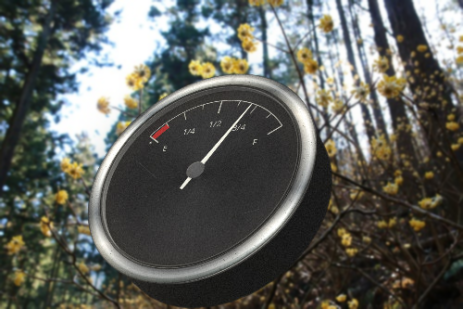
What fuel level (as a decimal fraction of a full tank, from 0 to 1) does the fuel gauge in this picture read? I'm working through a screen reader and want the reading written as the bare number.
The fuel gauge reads 0.75
